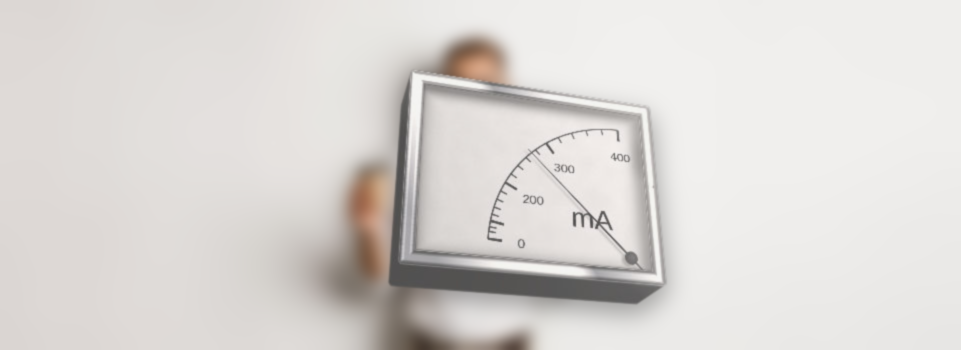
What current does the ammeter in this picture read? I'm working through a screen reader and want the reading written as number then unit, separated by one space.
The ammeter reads 270 mA
